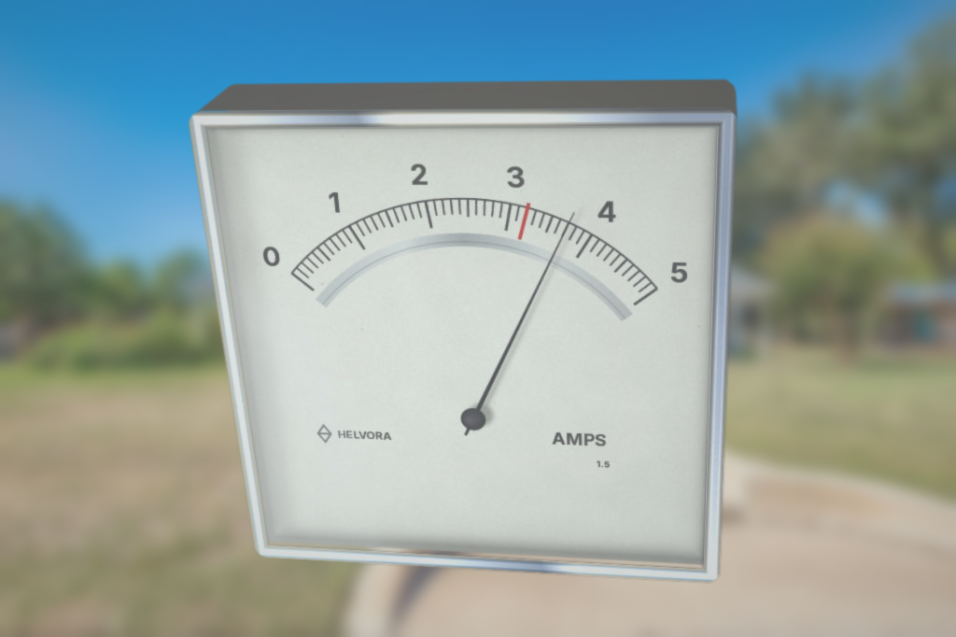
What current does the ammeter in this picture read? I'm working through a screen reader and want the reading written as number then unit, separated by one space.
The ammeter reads 3.7 A
